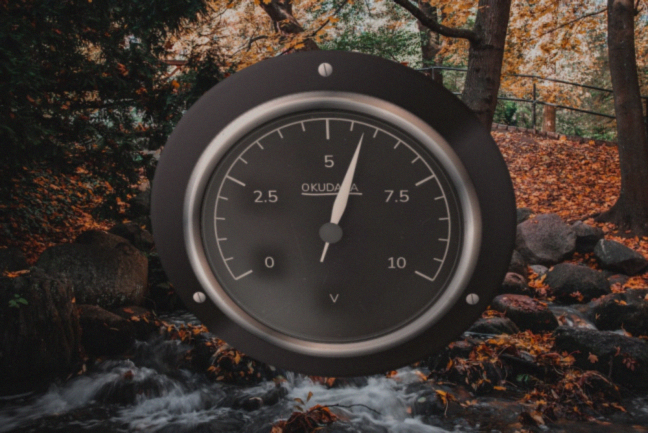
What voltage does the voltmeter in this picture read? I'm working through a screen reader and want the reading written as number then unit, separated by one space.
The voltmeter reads 5.75 V
